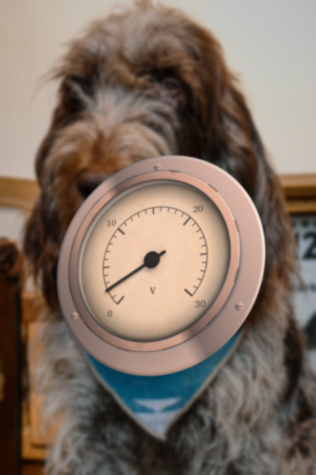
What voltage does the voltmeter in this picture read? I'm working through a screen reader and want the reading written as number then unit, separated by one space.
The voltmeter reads 2 V
